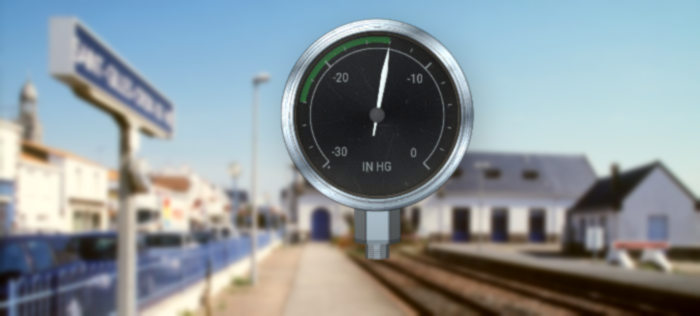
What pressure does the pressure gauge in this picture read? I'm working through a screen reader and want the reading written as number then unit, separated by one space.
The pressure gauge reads -14 inHg
